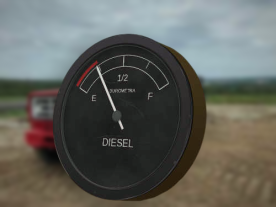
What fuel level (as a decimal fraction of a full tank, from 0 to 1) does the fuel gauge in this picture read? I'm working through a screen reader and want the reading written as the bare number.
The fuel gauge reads 0.25
